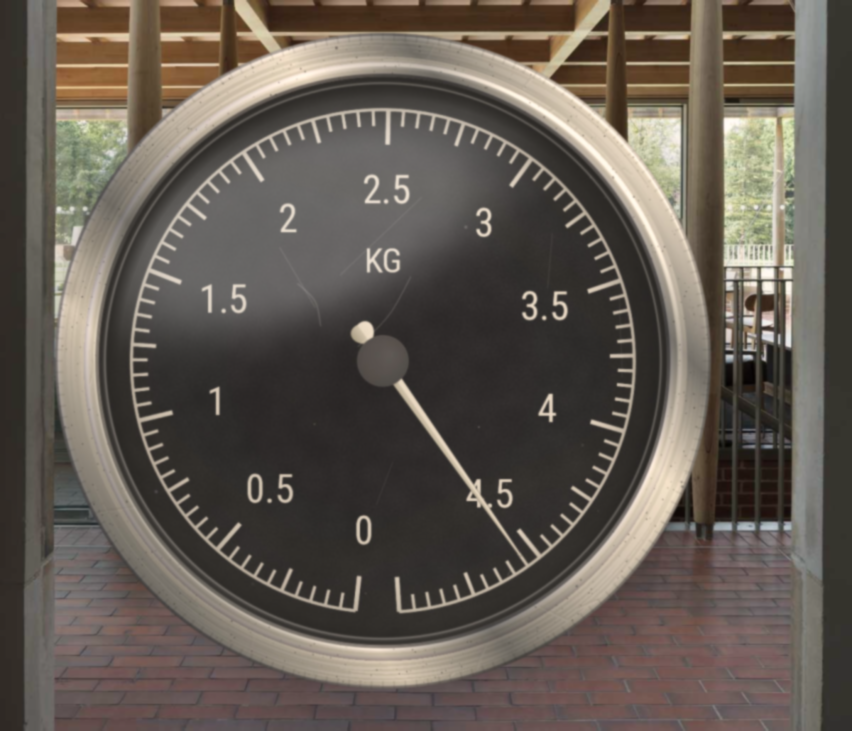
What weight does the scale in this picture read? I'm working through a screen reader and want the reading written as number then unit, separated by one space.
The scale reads 4.55 kg
